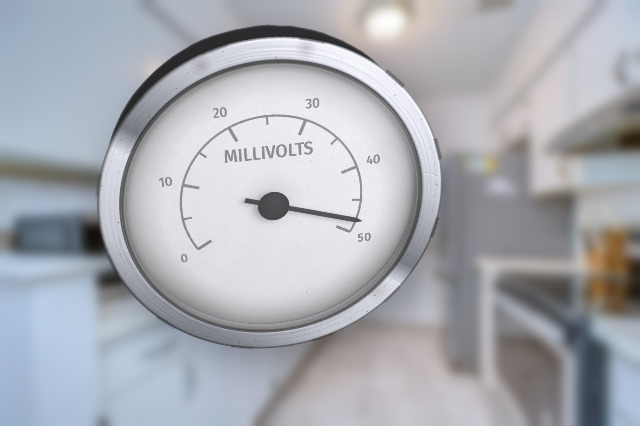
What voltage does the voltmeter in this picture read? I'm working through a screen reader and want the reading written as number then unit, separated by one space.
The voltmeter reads 47.5 mV
